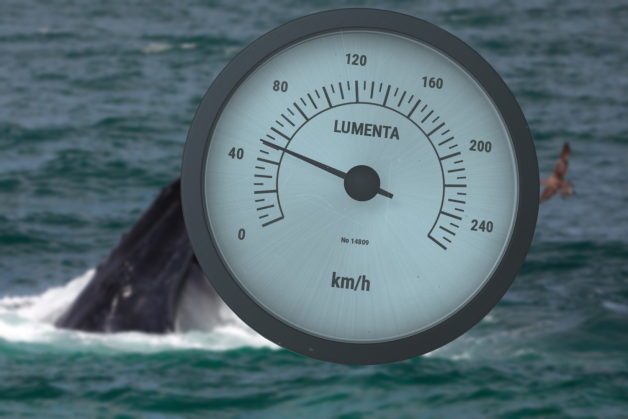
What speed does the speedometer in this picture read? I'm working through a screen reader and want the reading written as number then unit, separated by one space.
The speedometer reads 50 km/h
